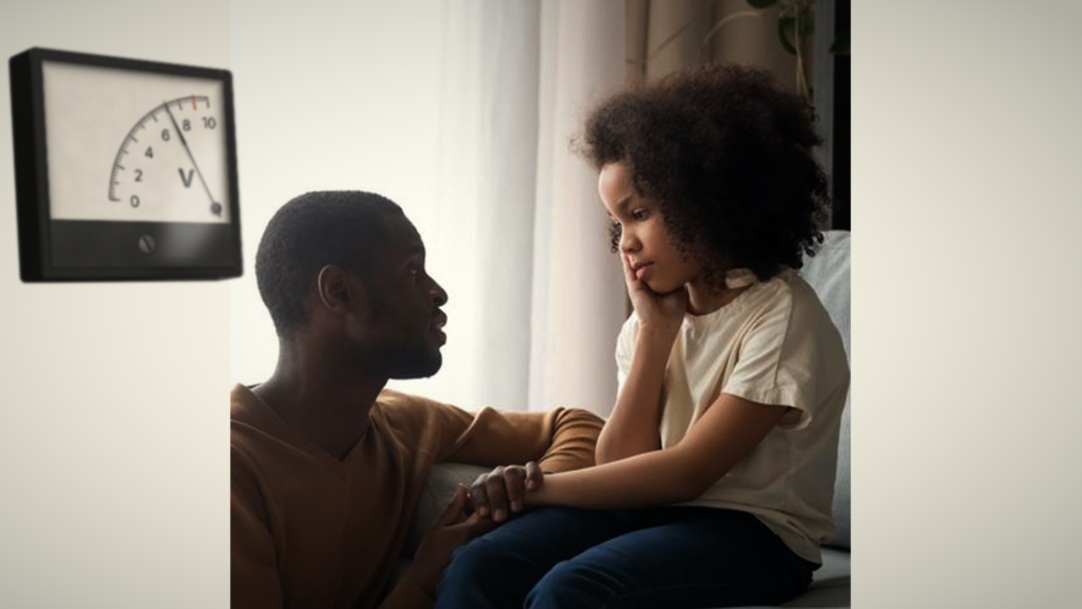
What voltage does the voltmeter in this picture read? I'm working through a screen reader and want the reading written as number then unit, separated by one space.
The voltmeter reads 7 V
